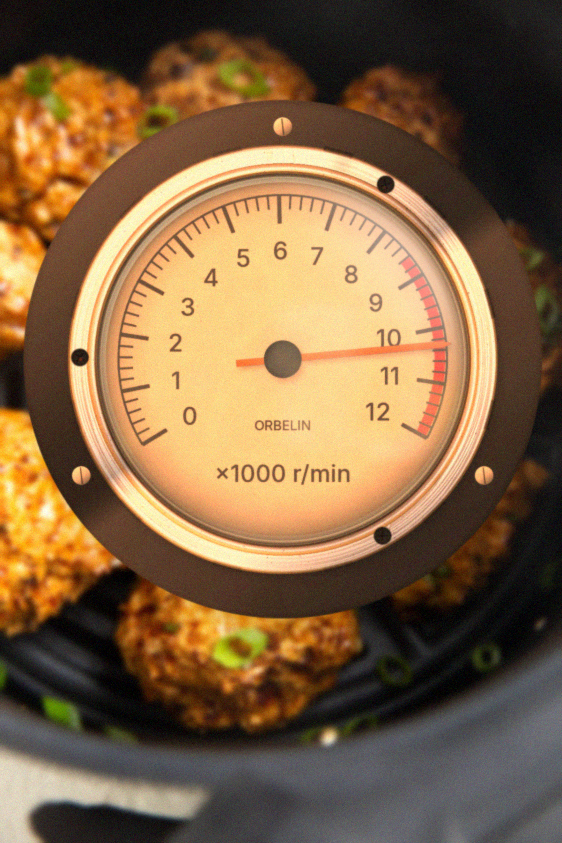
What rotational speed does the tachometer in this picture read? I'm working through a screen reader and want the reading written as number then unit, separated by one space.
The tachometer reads 10300 rpm
